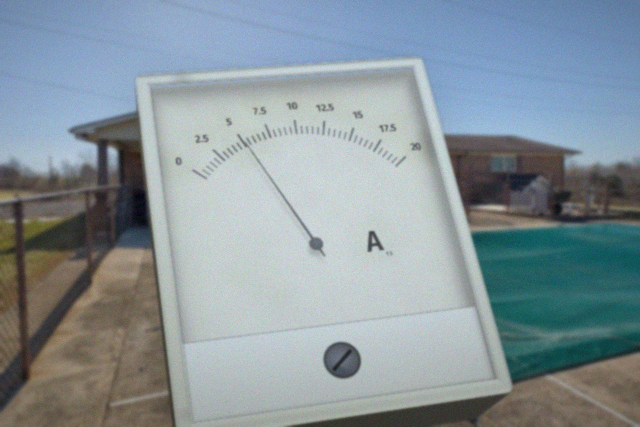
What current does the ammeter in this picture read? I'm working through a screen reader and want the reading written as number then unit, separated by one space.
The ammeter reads 5 A
